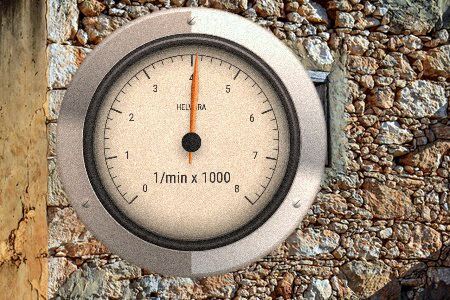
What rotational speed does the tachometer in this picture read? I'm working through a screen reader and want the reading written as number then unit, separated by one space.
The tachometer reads 4100 rpm
